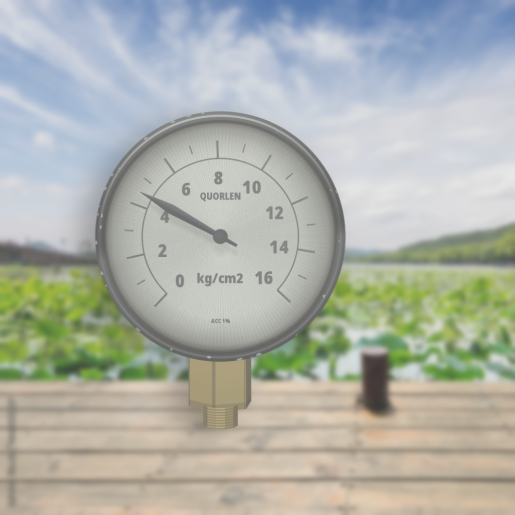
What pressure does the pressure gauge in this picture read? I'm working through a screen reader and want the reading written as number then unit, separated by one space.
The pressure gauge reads 4.5 kg/cm²
